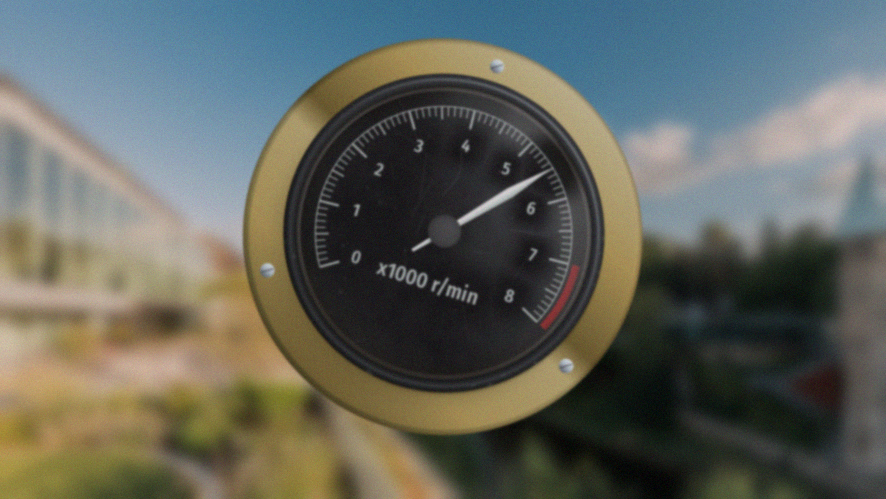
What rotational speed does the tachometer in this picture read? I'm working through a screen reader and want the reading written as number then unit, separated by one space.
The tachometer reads 5500 rpm
